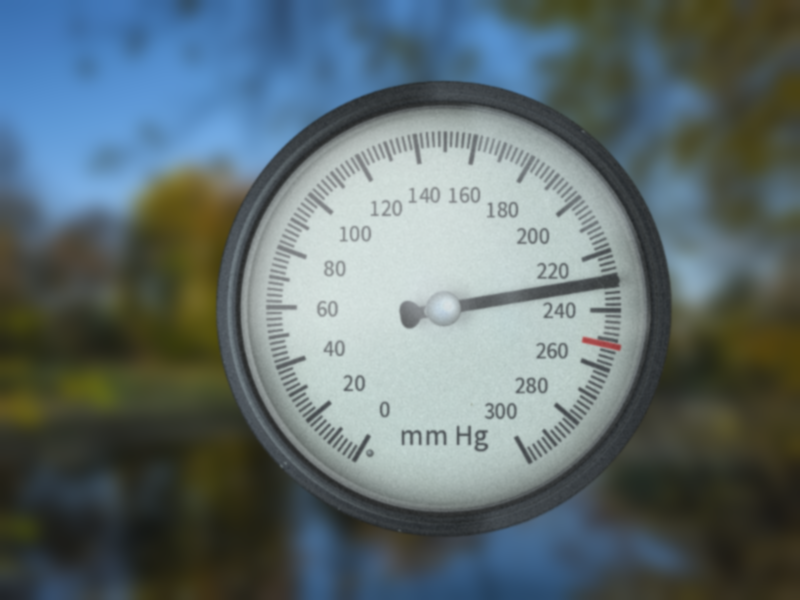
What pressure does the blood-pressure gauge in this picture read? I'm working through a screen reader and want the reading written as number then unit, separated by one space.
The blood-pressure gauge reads 230 mmHg
